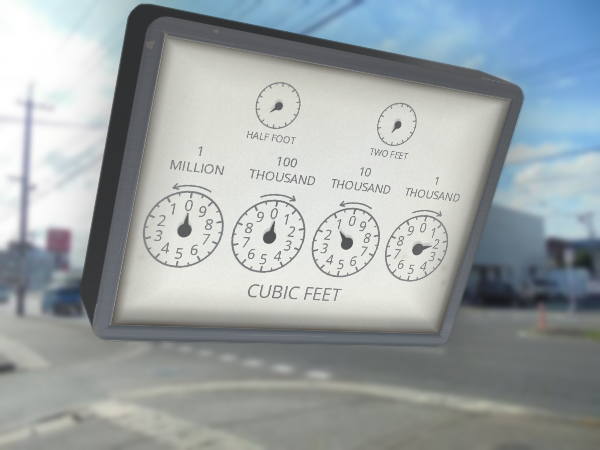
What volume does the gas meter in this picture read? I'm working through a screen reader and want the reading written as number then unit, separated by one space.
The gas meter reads 1200 ft³
